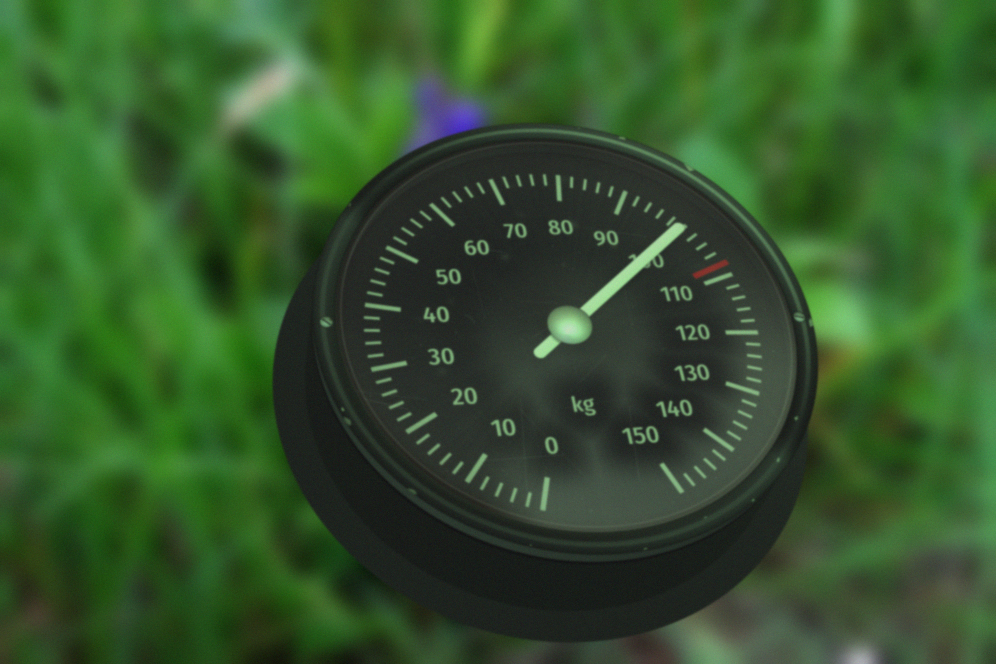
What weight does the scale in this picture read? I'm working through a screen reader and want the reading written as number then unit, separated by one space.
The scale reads 100 kg
